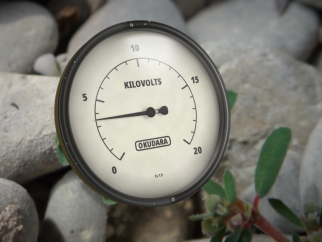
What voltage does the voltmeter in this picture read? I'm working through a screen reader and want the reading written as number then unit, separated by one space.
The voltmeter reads 3.5 kV
